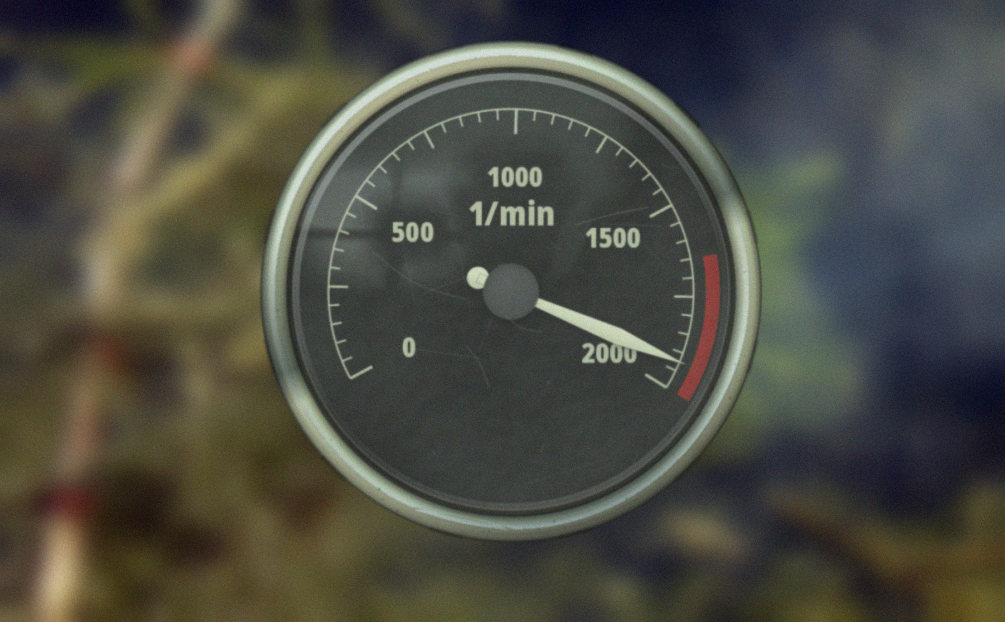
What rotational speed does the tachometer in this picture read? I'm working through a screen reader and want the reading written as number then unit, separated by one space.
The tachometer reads 1925 rpm
